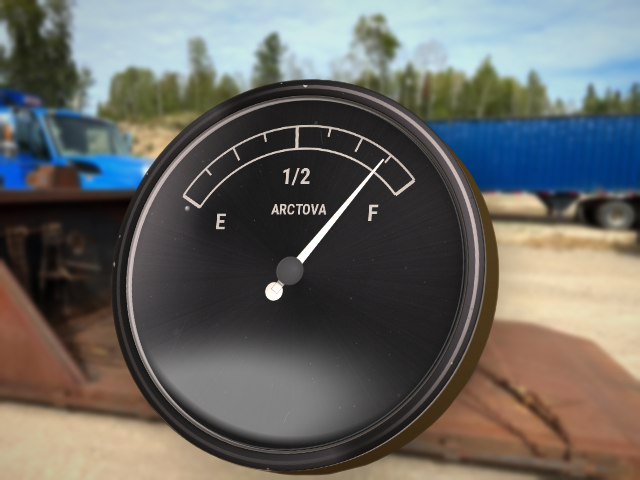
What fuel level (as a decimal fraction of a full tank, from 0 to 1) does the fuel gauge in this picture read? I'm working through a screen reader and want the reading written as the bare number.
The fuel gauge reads 0.875
